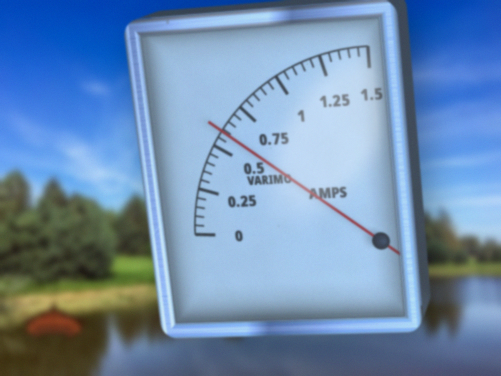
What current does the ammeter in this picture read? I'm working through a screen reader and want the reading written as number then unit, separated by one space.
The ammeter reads 0.6 A
